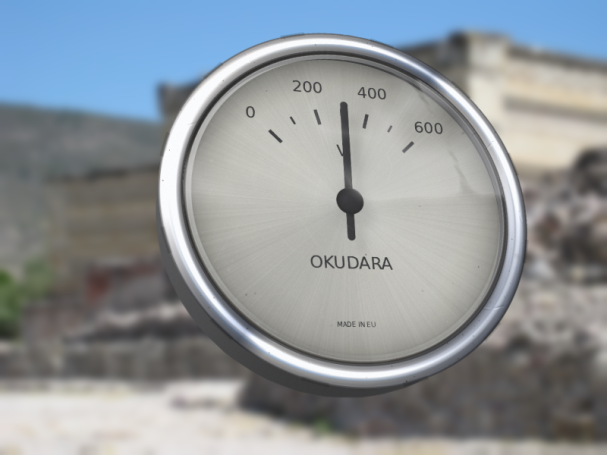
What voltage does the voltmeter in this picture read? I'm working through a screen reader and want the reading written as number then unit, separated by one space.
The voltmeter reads 300 V
